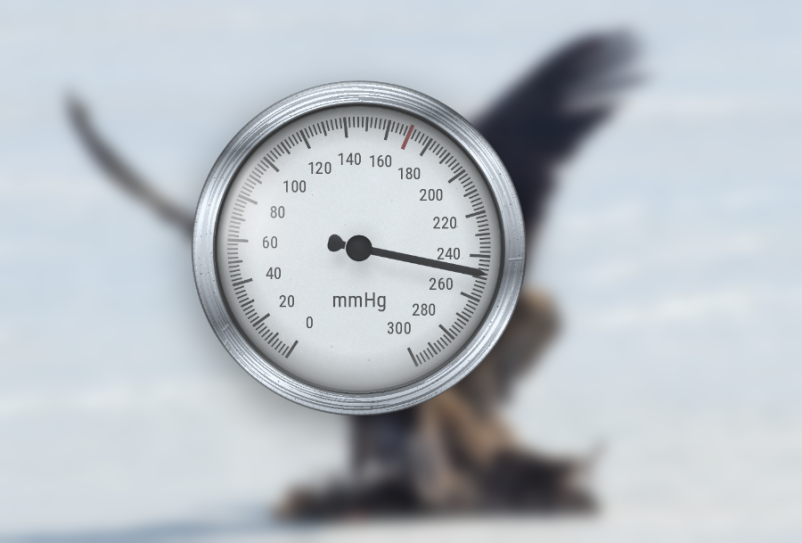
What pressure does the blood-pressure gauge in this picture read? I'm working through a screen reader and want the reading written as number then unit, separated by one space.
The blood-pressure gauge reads 248 mmHg
